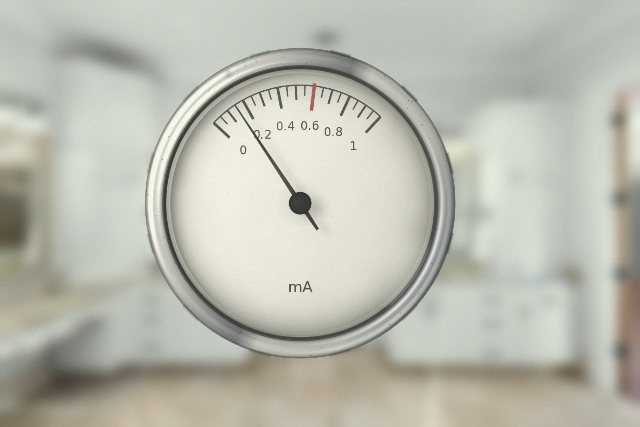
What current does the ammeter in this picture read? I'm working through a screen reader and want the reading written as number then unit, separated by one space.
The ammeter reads 0.15 mA
